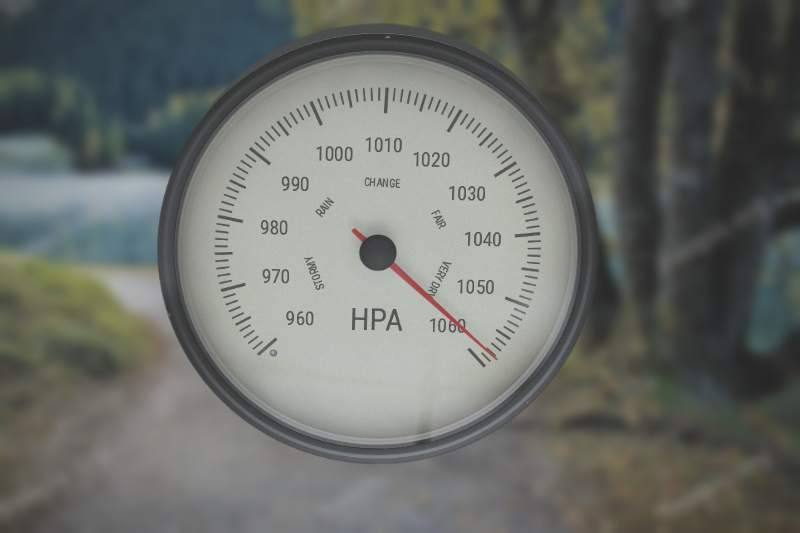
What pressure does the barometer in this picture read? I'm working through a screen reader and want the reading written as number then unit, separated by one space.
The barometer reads 1058 hPa
